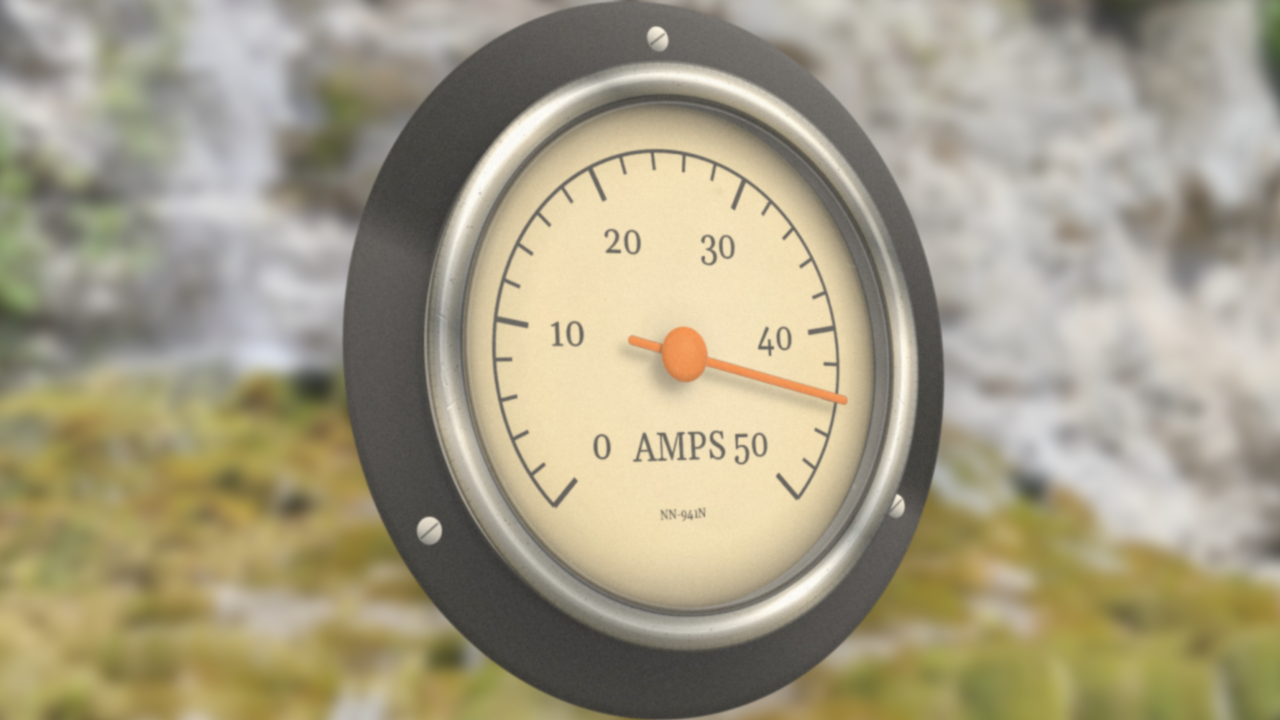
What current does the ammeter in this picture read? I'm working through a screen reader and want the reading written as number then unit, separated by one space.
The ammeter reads 44 A
